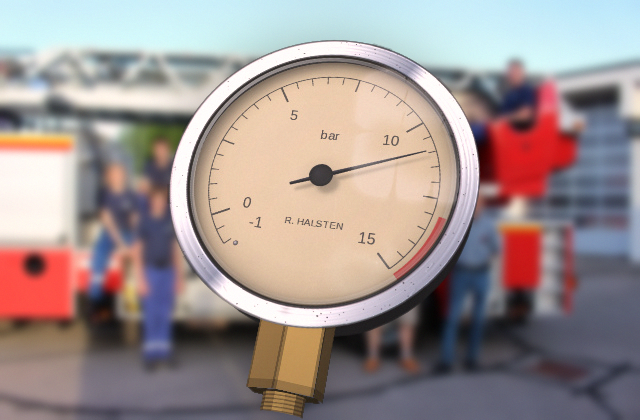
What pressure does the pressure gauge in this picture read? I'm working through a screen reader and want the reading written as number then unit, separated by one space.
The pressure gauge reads 11 bar
